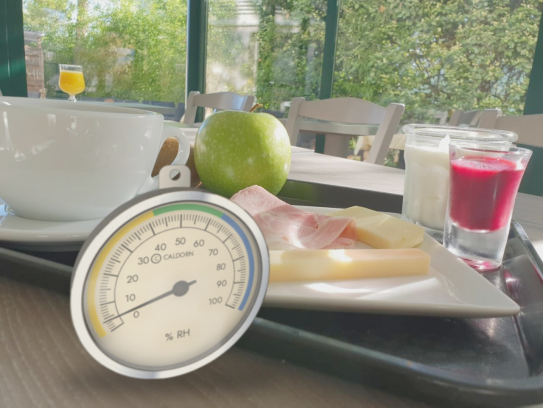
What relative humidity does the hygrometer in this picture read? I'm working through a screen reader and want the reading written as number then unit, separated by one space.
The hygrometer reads 5 %
